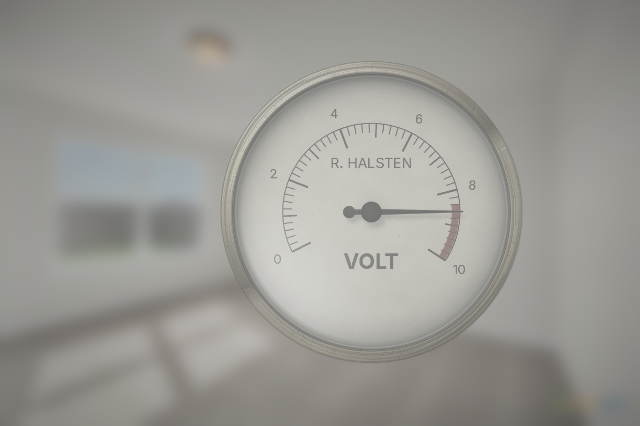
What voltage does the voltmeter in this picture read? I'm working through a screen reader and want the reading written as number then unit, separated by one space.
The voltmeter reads 8.6 V
